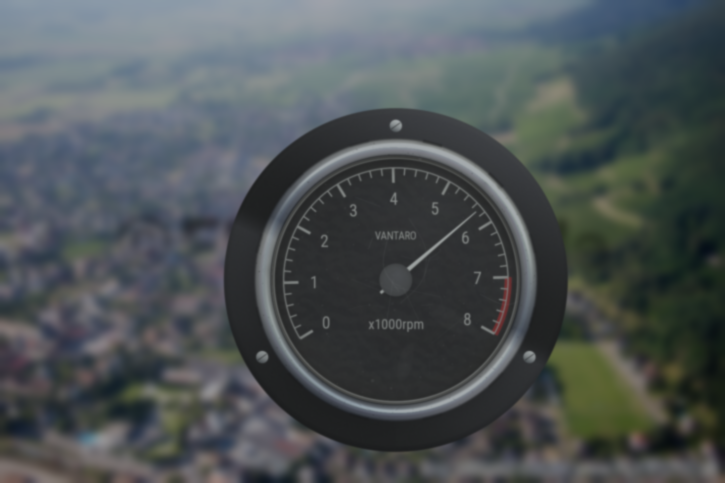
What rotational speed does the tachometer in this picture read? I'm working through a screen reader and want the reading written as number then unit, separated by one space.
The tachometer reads 5700 rpm
